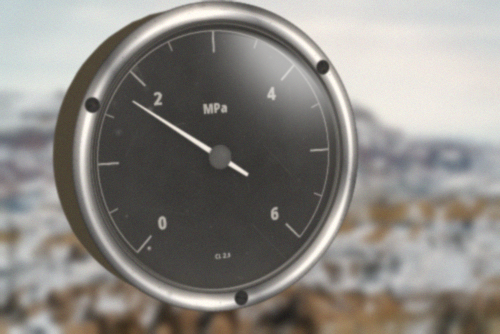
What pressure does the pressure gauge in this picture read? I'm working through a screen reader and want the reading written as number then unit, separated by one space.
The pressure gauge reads 1.75 MPa
